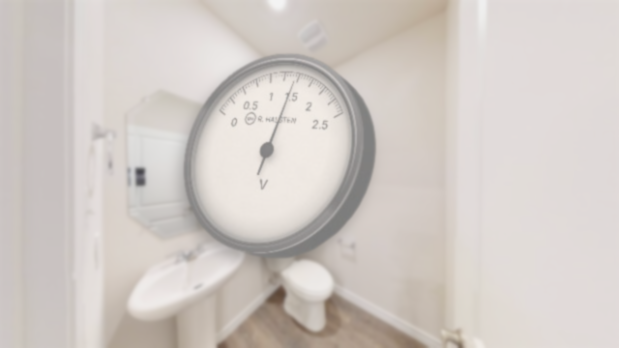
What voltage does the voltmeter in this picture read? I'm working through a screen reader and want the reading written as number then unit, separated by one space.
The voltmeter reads 1.5 V
